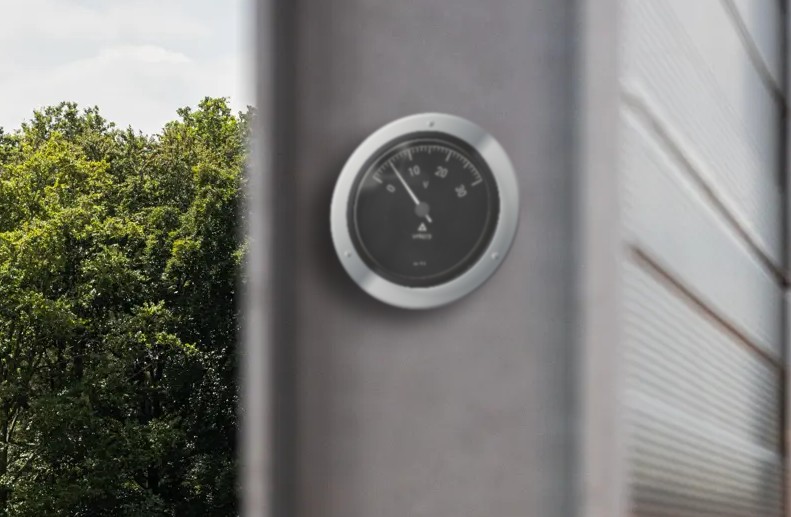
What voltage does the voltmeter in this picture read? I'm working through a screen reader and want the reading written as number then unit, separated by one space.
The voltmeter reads 5 V
